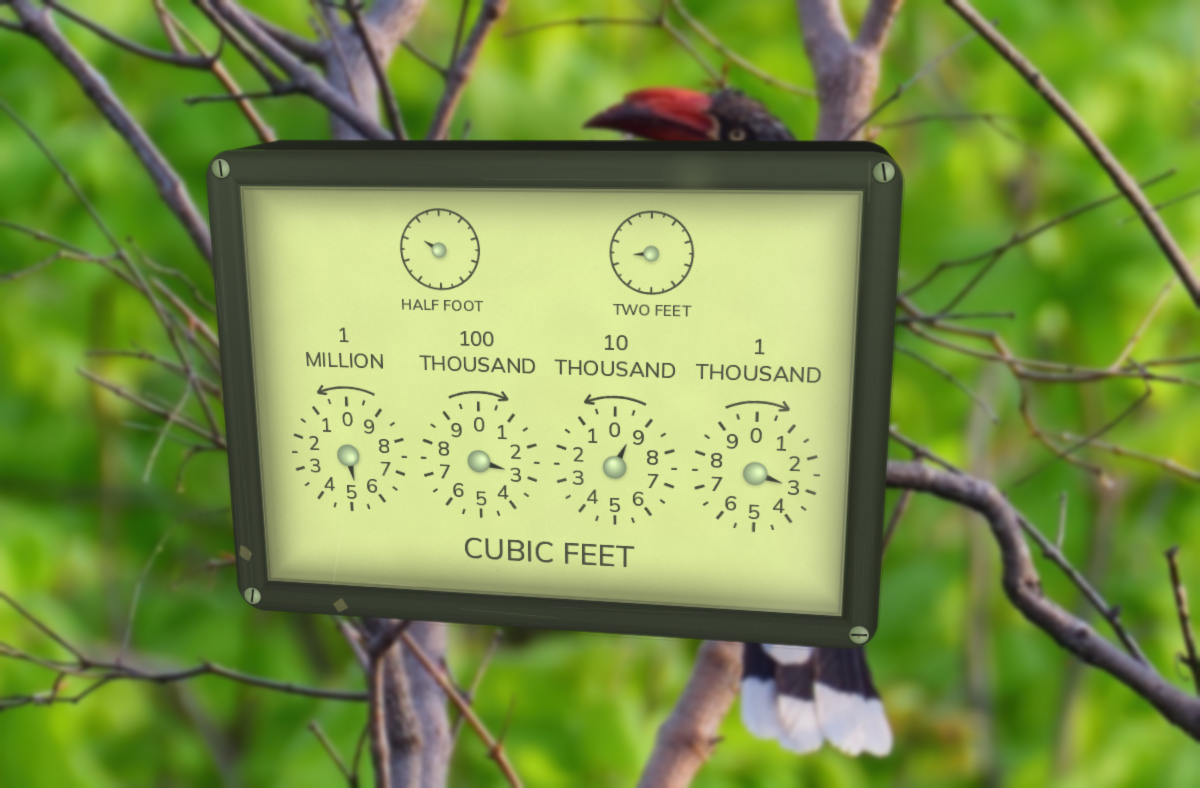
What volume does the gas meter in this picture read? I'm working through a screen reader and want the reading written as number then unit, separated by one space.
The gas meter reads 529300 ft³
